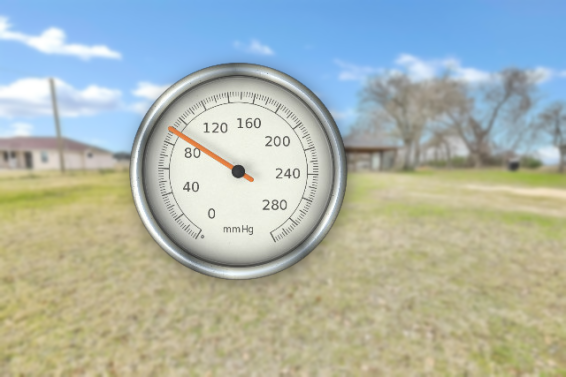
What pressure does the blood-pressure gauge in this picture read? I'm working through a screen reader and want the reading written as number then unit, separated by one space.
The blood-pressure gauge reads 90 mmHg
